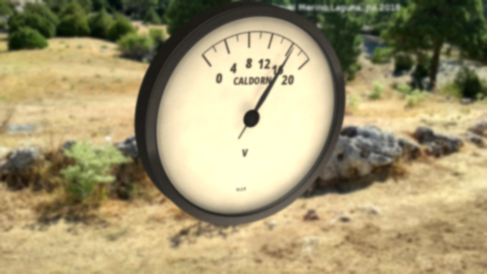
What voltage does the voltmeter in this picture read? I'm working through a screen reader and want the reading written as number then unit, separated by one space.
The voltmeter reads 16 V
